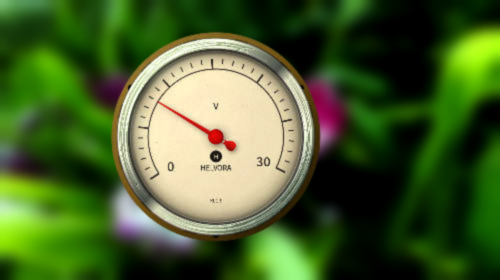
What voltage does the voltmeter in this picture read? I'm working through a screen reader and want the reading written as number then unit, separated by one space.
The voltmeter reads 8 V
